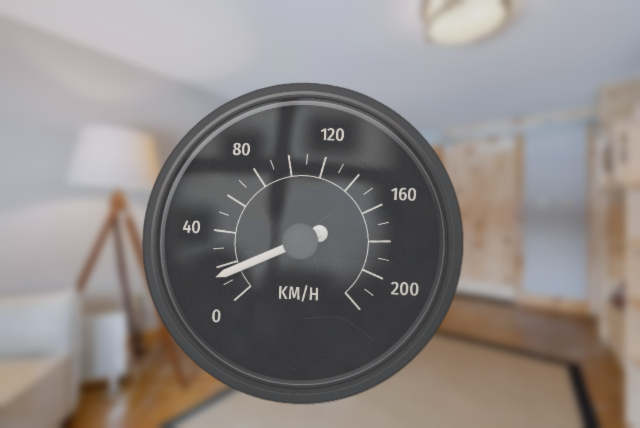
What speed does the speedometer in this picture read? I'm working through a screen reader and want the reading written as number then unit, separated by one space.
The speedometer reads 15 km/h
